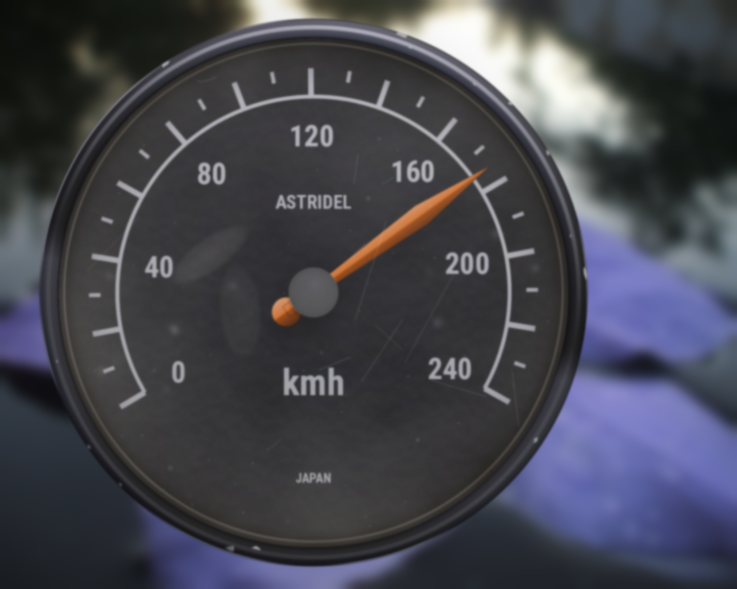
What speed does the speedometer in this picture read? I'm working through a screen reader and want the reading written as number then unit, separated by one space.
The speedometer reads 175 km/h
